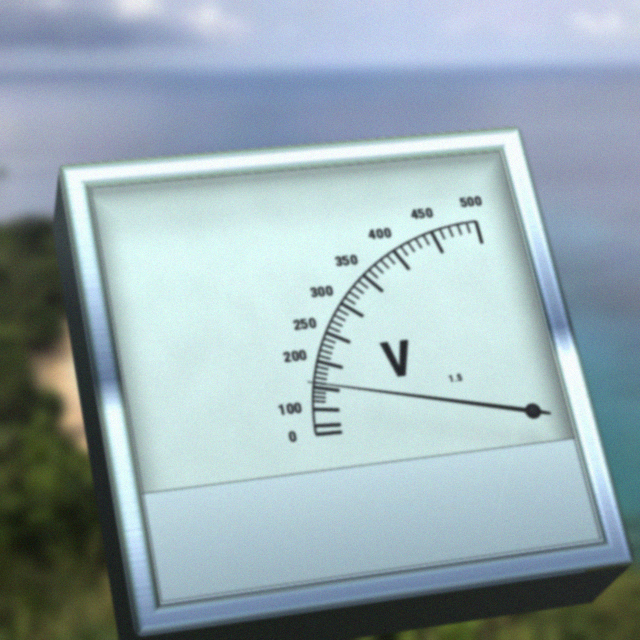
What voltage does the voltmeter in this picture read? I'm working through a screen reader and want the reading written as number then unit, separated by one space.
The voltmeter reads 150 V
